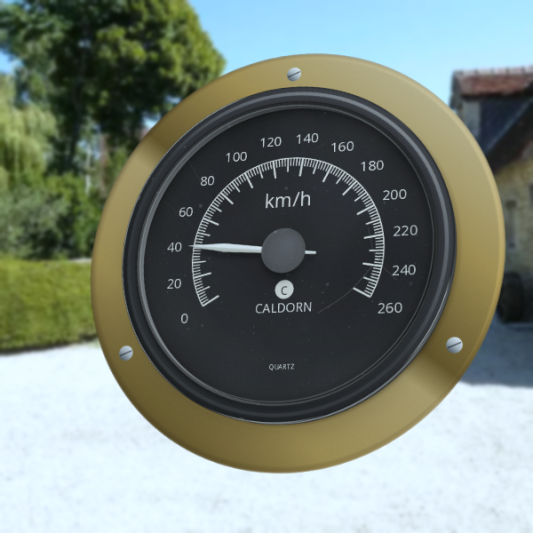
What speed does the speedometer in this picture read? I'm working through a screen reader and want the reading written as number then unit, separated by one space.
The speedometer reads 40 km/h
